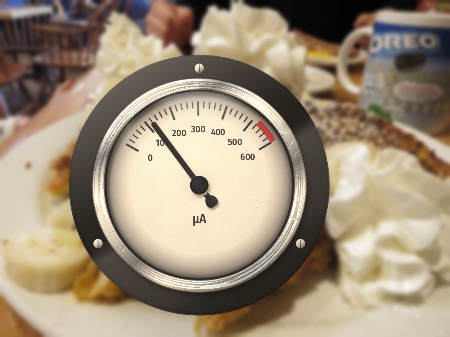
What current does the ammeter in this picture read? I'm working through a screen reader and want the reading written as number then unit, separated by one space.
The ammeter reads 120 µA
